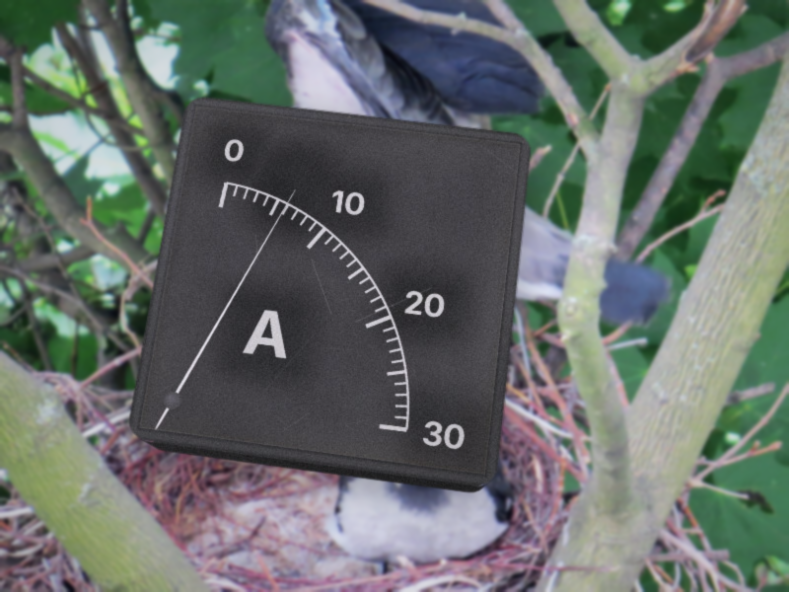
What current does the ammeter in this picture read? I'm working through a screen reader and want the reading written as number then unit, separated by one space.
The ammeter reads 6 A
